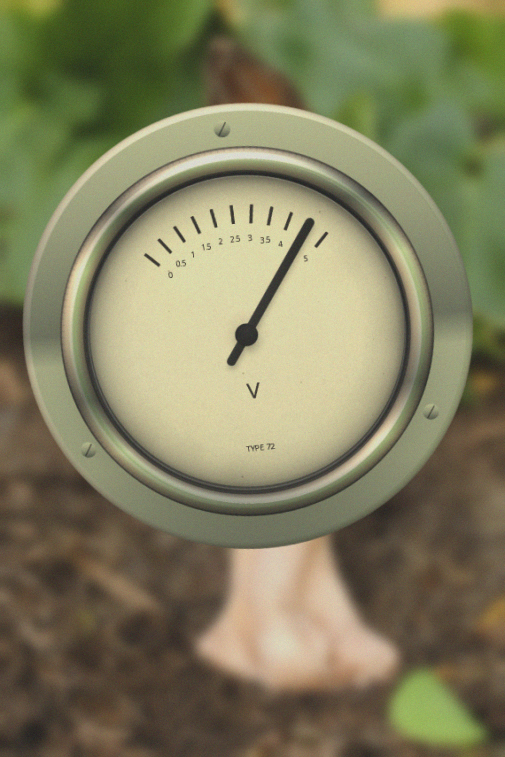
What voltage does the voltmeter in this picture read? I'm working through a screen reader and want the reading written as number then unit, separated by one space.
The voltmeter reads 4.5 V
